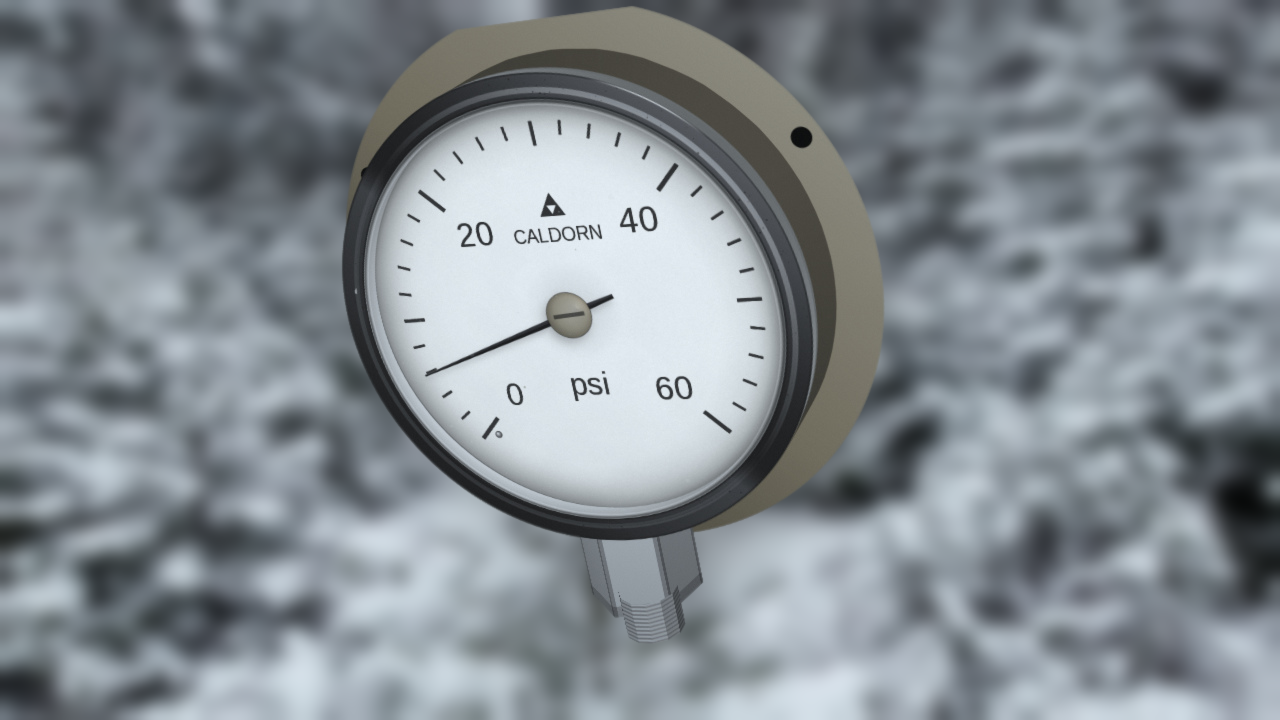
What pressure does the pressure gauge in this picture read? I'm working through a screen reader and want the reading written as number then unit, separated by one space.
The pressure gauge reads 6 psi
